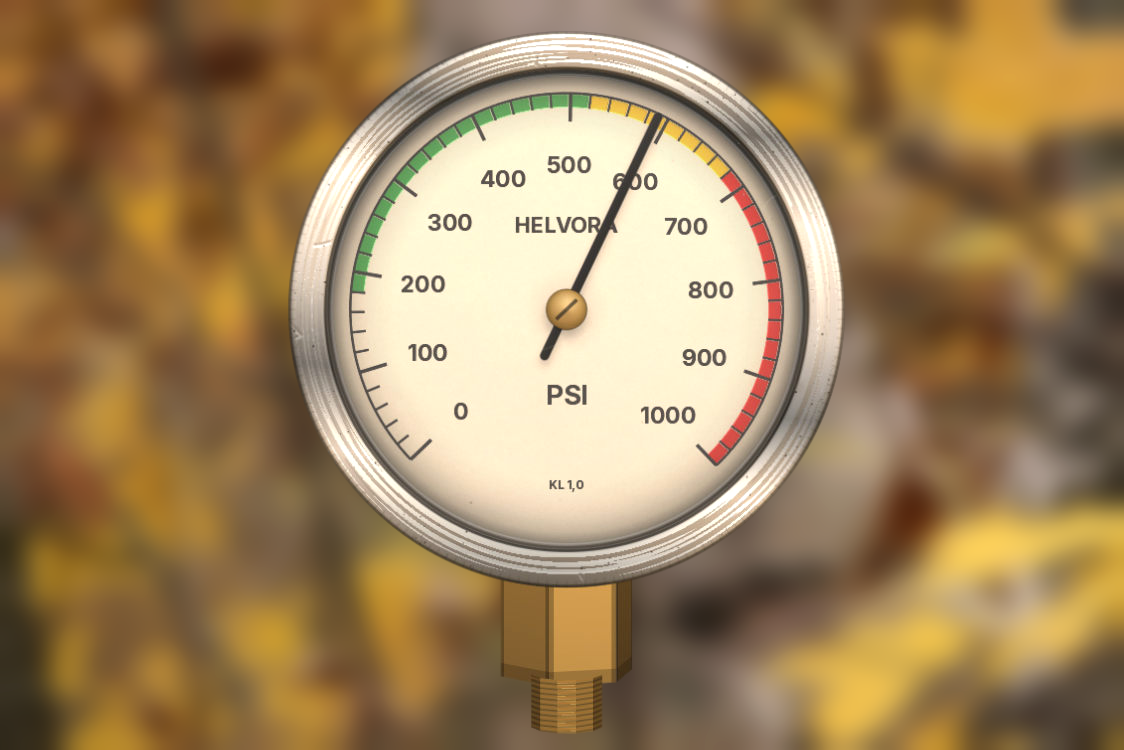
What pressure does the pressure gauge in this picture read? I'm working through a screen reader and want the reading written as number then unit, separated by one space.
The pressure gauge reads 590 psi
